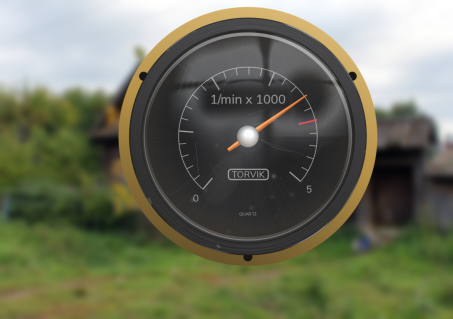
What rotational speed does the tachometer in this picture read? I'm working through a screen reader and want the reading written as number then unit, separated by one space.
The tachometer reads 3600 rpm
